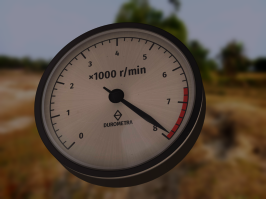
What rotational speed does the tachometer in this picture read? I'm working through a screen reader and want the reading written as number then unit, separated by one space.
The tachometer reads 7900 rpm
